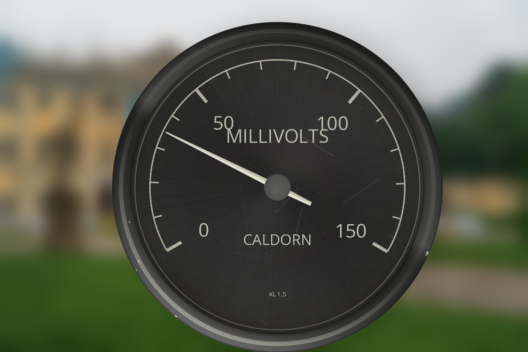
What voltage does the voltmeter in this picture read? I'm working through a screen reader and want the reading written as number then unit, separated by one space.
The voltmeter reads 35 mV
